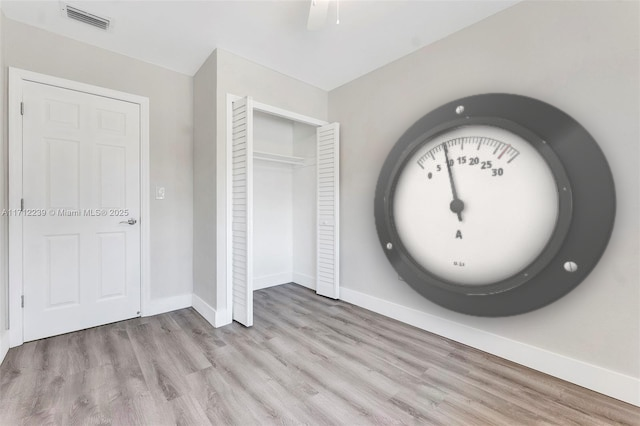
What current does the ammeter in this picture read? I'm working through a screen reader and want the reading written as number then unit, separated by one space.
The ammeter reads 10 A
